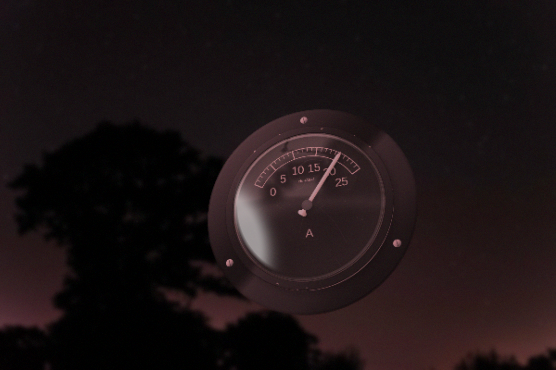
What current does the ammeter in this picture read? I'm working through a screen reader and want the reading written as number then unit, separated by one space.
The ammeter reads 20 A
